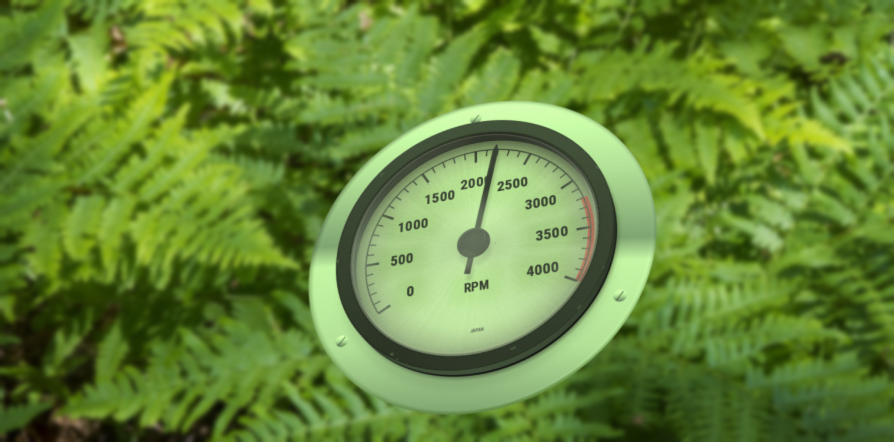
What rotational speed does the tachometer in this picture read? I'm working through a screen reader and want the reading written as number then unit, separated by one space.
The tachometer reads 2200 rpm
